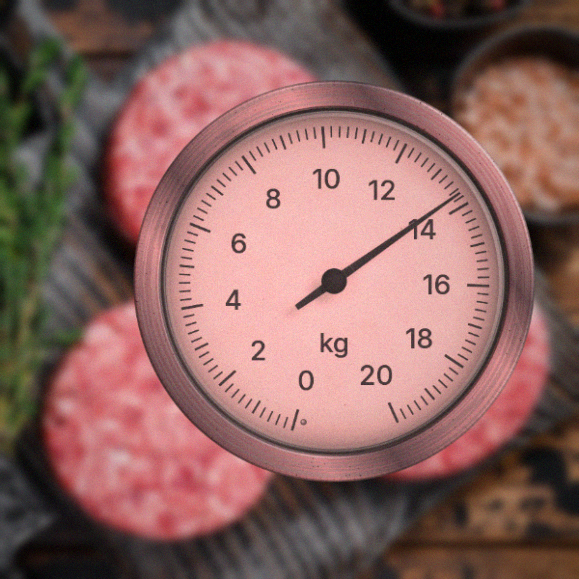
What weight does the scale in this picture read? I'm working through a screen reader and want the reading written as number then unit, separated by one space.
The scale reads 13.7 kg
